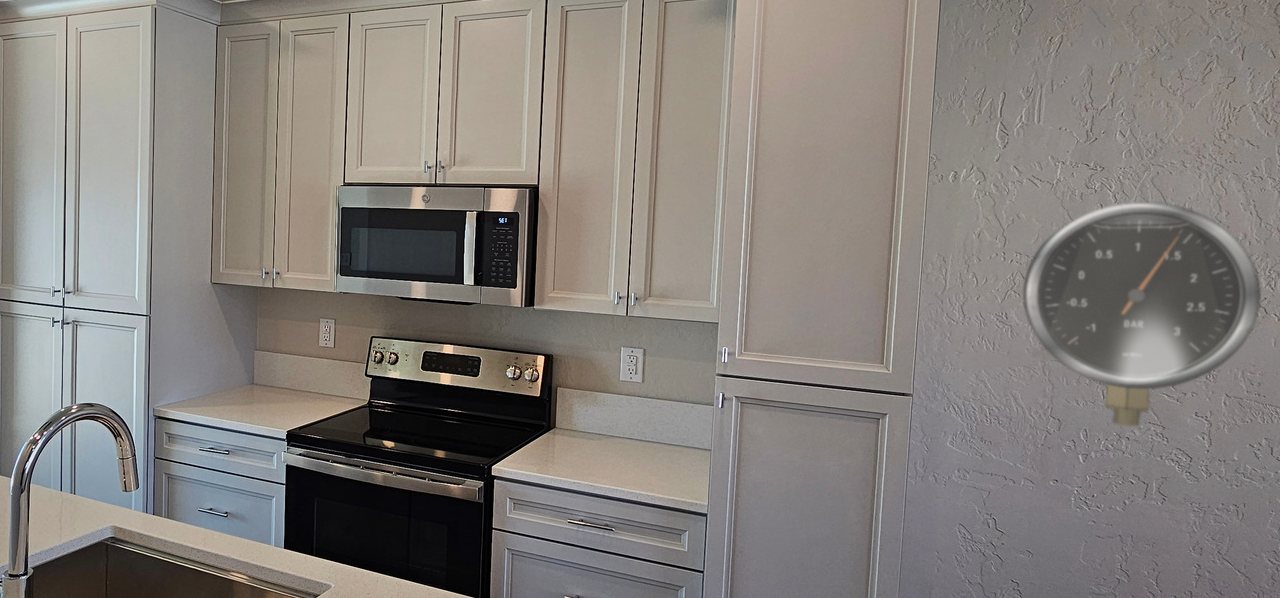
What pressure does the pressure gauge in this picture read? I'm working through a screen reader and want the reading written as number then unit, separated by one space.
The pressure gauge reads 1.4 bar
